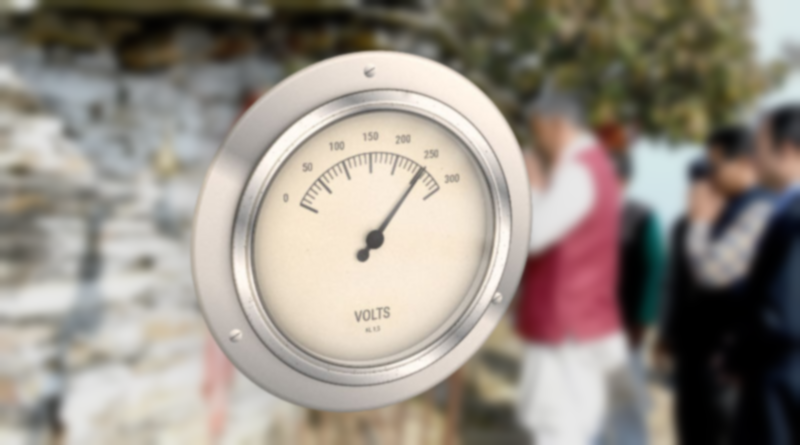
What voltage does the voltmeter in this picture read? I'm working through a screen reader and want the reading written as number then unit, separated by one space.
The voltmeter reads 250 V
